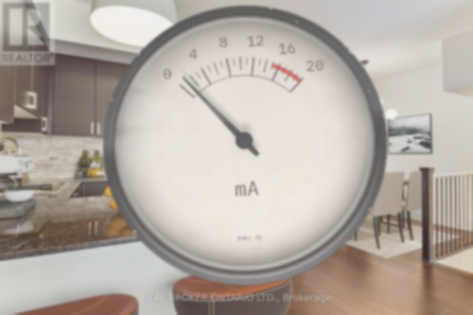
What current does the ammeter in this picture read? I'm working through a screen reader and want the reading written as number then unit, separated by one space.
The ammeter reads 1 mA
